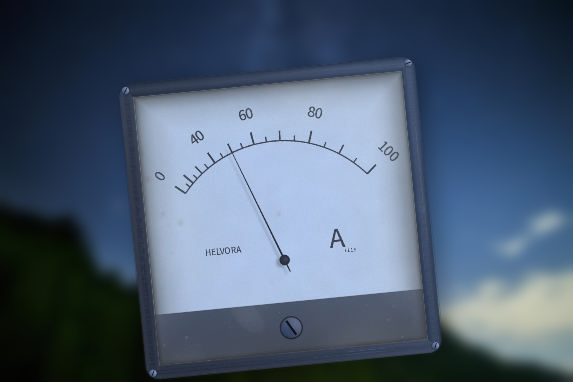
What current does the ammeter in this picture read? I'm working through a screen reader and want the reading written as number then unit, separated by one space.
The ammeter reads 50 A
